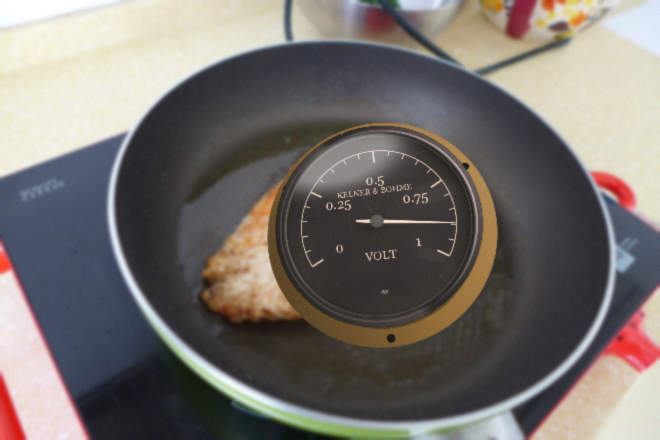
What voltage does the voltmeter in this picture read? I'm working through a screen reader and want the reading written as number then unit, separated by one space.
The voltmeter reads 0.9 V
